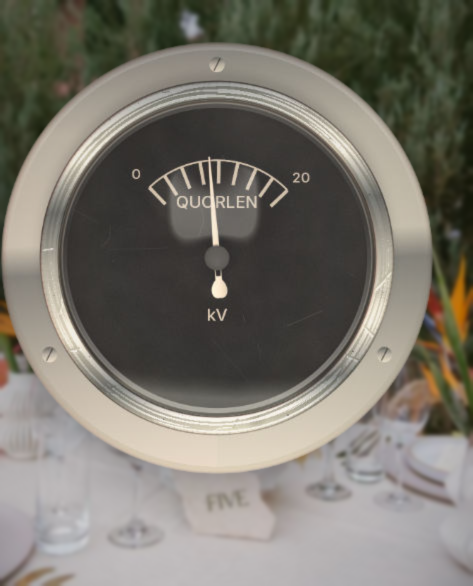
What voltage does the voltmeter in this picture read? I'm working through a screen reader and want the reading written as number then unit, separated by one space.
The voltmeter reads 8.75 kV
